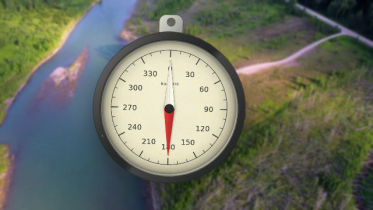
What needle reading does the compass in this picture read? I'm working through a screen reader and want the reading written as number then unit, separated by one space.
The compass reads 180 °
